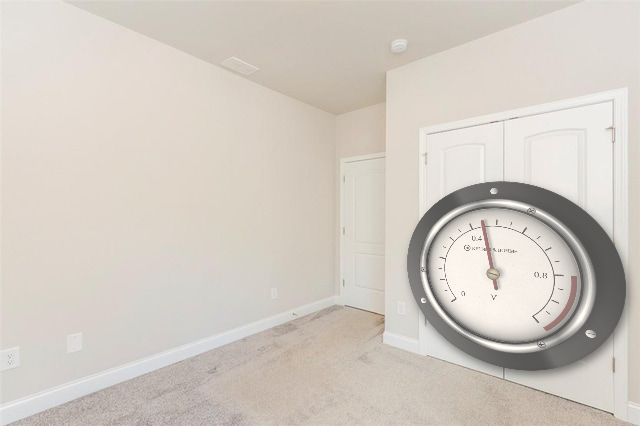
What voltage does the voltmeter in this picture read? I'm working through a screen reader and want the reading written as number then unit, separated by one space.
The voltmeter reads 0.45 V
